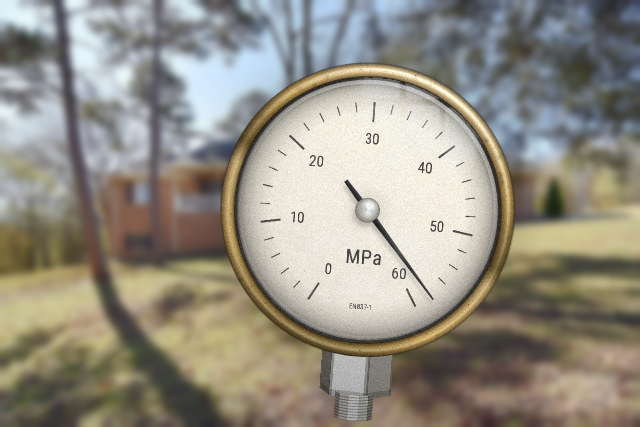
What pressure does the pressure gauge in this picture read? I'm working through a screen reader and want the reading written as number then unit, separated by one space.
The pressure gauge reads 58 MPa
